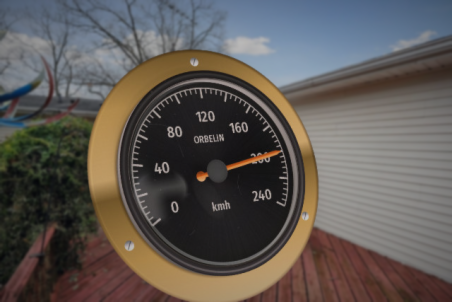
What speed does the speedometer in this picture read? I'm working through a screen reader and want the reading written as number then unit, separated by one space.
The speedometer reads 200 km/h
